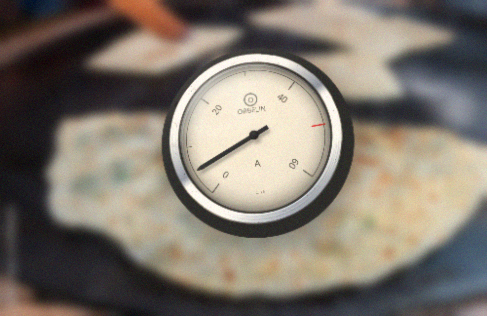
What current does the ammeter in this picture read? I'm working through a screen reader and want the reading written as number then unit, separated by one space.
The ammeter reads 5 A
